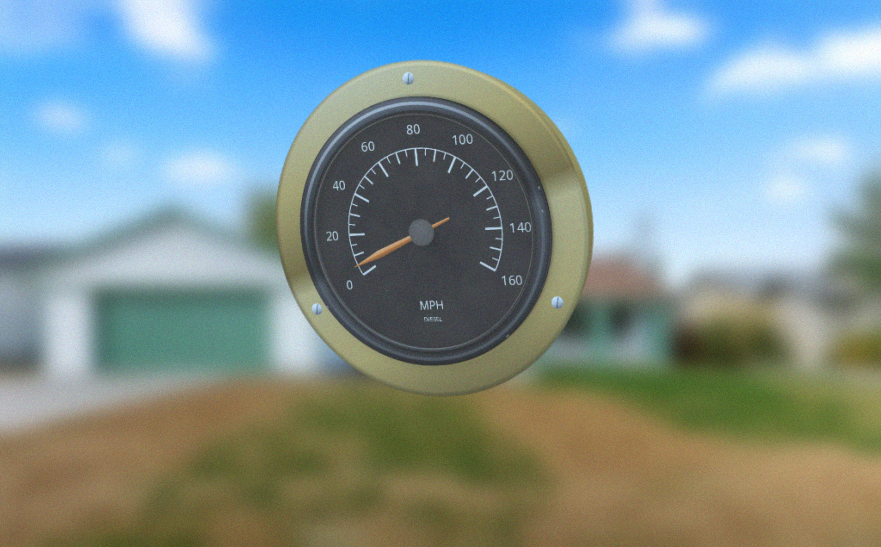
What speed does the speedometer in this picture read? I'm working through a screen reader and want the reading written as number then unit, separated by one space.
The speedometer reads 5 mph
